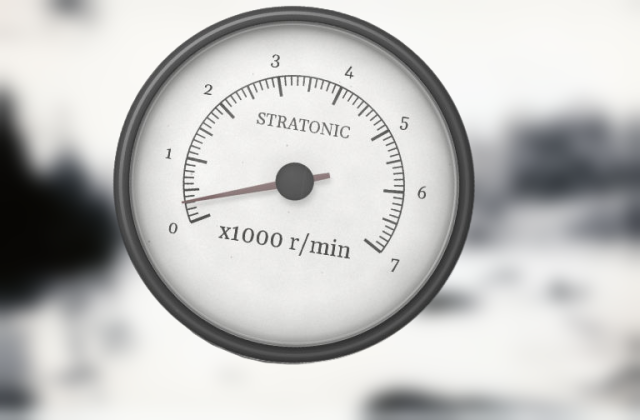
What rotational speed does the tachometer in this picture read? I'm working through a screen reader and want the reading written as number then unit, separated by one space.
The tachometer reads 300 rpm
